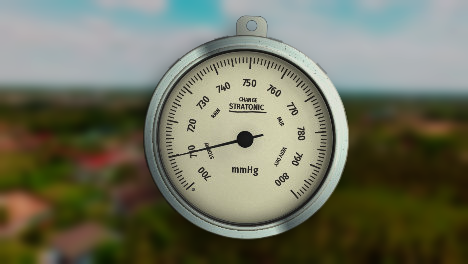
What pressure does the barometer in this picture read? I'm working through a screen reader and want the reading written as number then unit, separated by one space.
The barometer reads 710 mmHg
